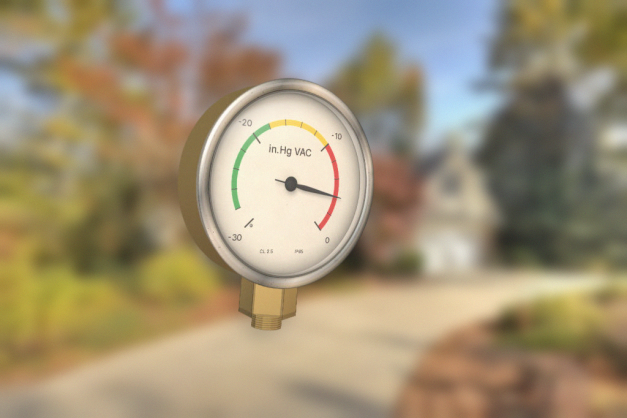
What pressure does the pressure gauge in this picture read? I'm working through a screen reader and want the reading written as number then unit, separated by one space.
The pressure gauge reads -4 inHg
